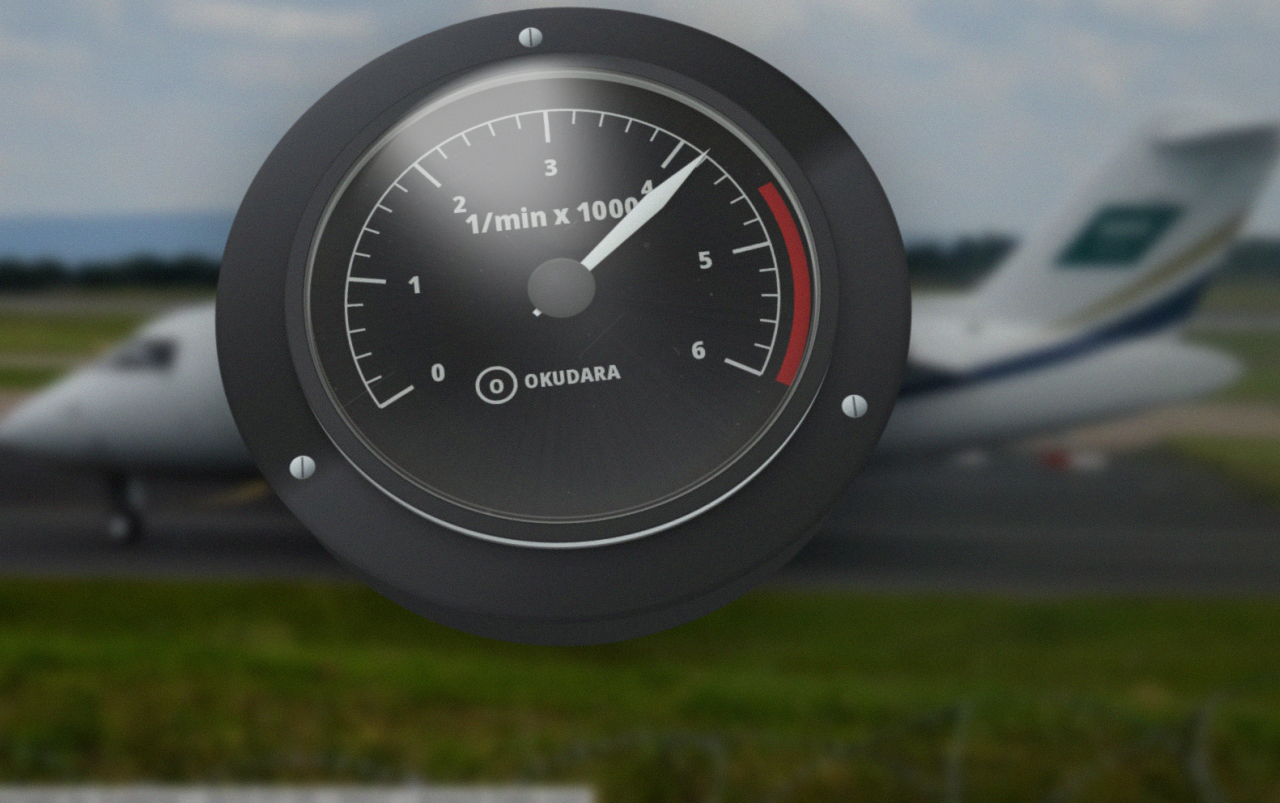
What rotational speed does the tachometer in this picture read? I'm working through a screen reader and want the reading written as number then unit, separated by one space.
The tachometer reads 4200 rpm
